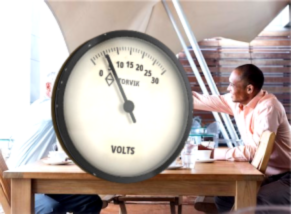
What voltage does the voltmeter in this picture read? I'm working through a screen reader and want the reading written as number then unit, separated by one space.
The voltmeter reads 5 V
